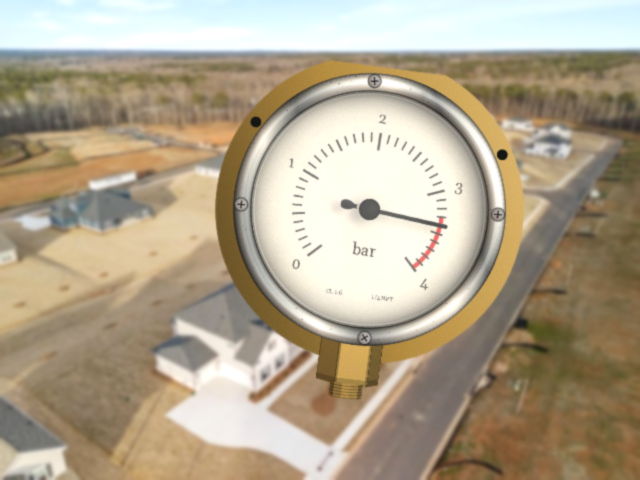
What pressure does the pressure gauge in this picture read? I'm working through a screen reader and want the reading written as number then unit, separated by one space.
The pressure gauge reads 3.4 bar
